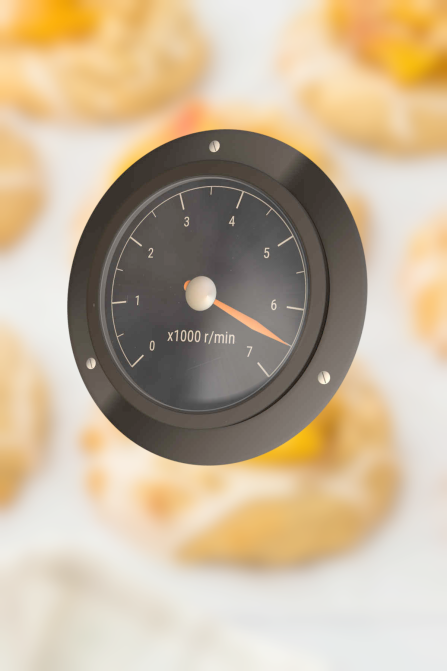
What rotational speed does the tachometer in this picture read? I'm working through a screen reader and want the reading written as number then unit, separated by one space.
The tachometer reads 6500 rpm
